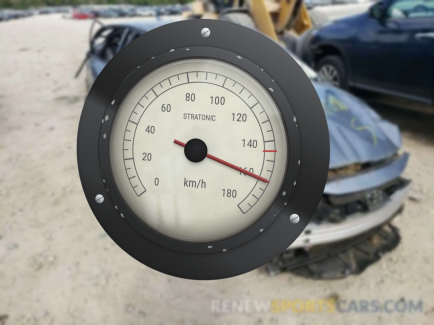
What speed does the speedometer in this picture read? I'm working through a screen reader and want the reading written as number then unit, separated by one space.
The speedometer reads 160 km/h
